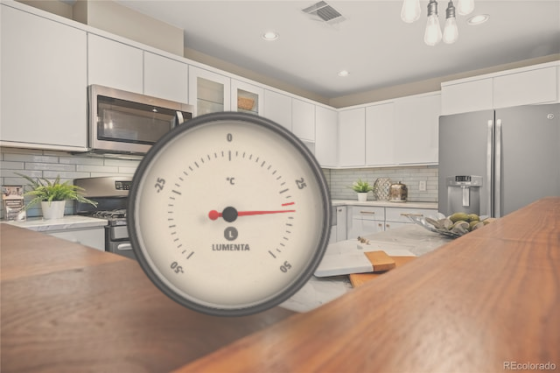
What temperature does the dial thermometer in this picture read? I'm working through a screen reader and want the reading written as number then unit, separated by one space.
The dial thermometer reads 32.5 °C
